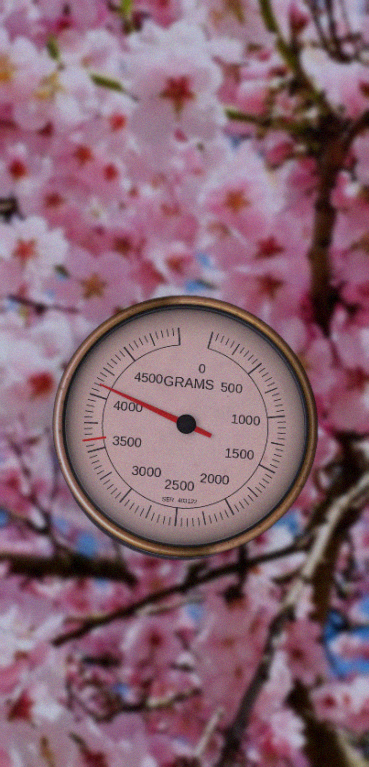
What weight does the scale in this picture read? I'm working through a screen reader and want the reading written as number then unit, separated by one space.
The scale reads 4100 g
